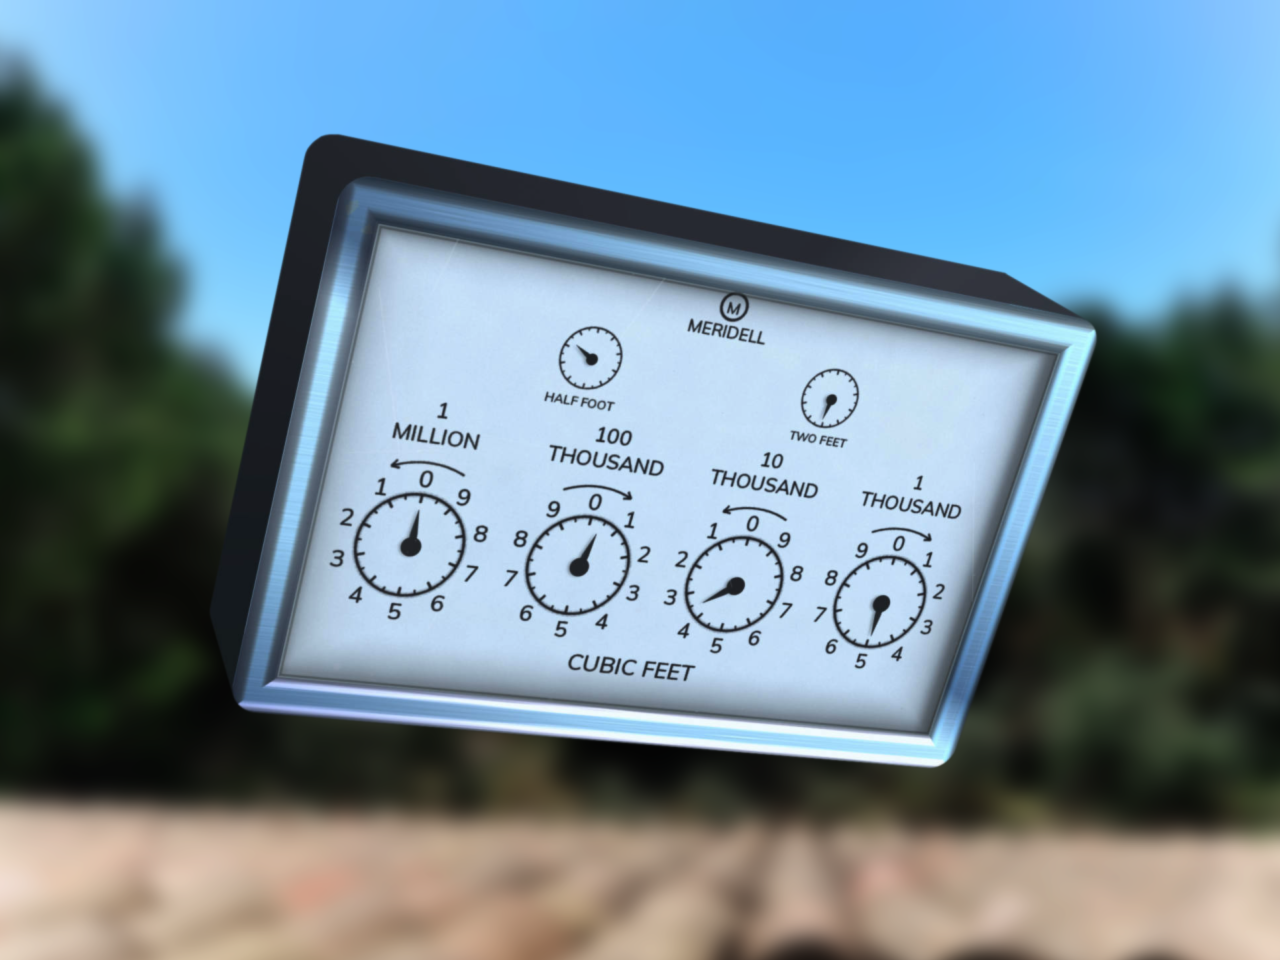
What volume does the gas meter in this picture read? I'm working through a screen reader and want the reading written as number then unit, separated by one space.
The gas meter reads 3500 ft³
